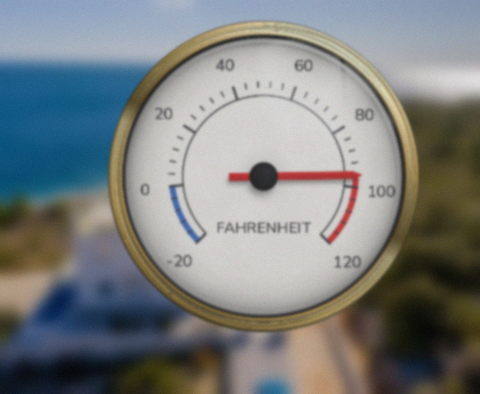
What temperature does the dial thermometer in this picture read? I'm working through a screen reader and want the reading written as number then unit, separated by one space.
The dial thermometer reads 96 °F
